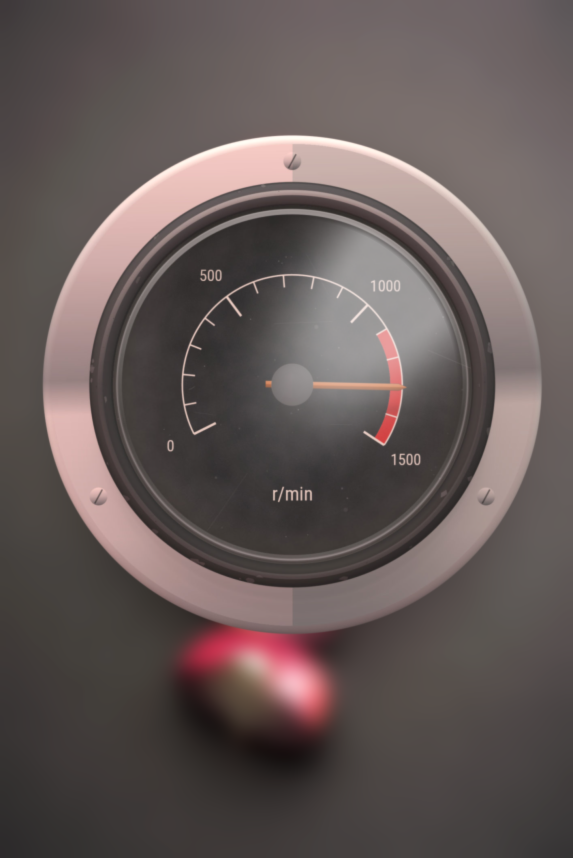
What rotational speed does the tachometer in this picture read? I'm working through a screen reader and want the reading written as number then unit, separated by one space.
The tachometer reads 1300 rpm
